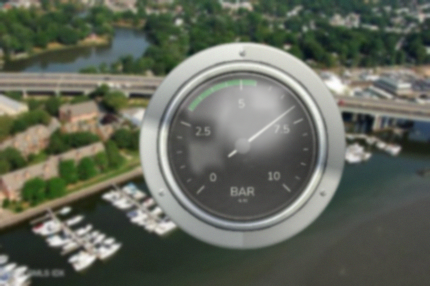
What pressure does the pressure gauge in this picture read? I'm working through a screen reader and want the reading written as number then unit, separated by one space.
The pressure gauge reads 7 bar
